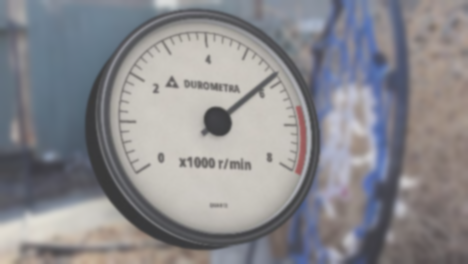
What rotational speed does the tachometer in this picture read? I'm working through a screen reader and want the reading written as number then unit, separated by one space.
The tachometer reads 5800 rpm
